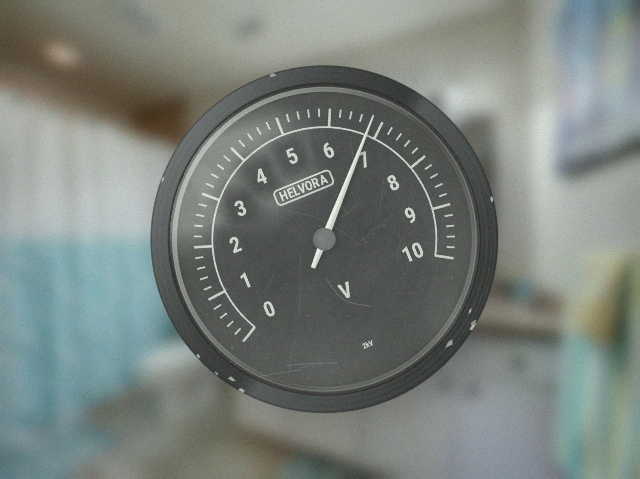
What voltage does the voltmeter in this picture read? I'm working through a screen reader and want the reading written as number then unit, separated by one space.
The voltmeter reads 6.8 V
